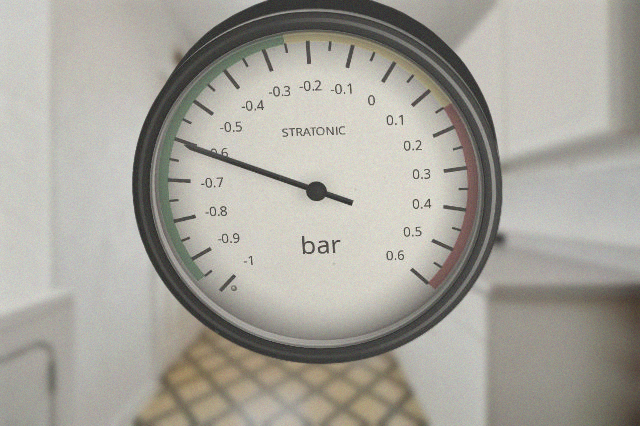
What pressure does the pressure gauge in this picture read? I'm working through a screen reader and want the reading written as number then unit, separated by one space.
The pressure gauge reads -0.6 bar
